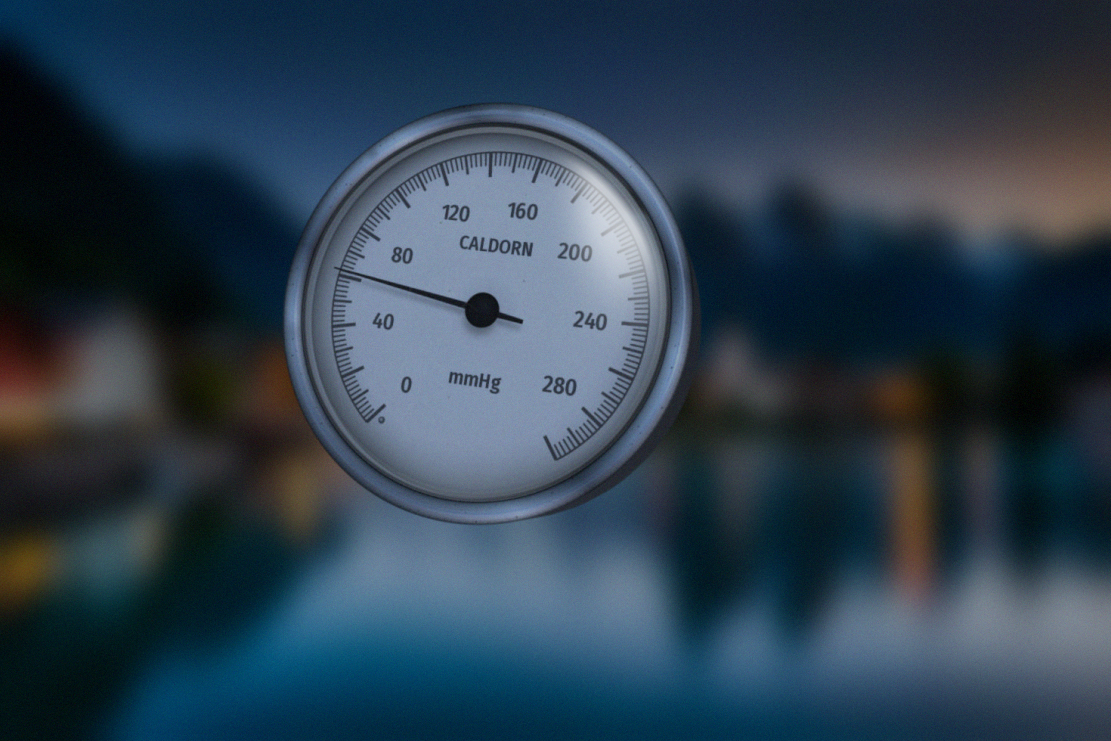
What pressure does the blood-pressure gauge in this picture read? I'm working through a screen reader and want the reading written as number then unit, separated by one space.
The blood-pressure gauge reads 62 mmHg
